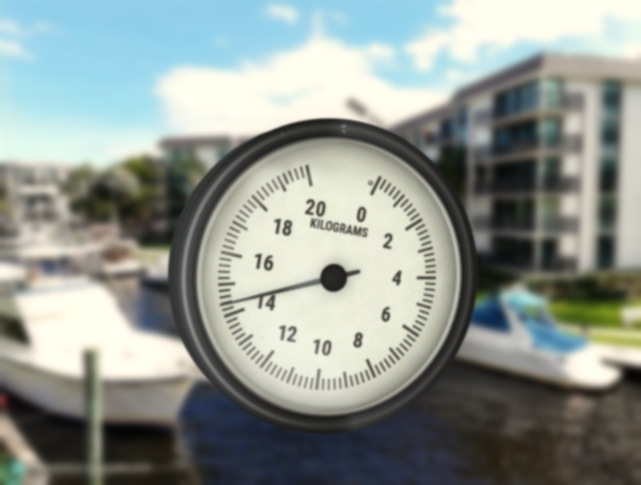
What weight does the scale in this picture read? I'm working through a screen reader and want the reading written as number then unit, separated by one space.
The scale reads 14.4 kg
